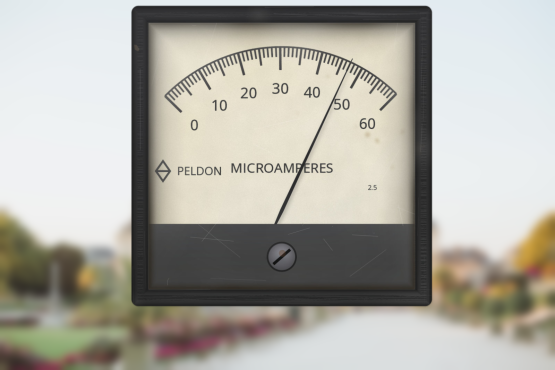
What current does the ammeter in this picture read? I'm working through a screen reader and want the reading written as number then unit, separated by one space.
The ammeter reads 47 µA
